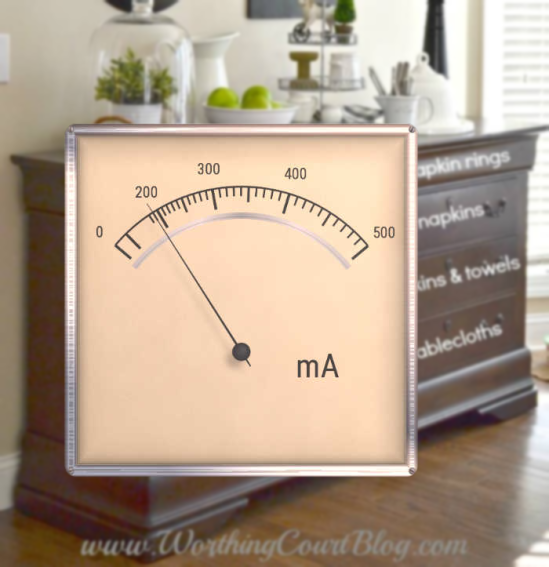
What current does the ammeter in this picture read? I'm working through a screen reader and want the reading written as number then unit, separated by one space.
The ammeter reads 190 mA
